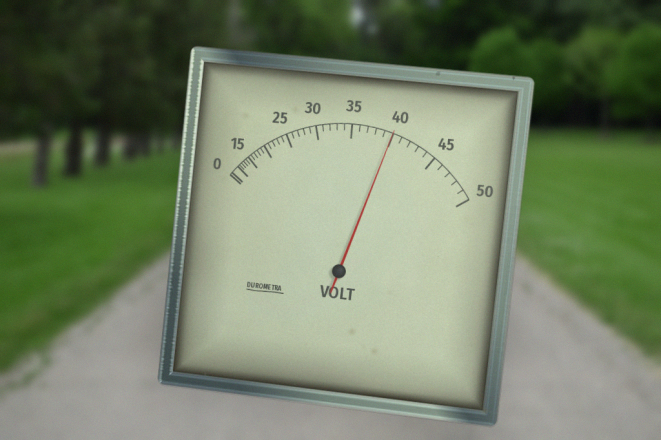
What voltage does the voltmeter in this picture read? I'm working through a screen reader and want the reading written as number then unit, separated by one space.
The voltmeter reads 40 V
